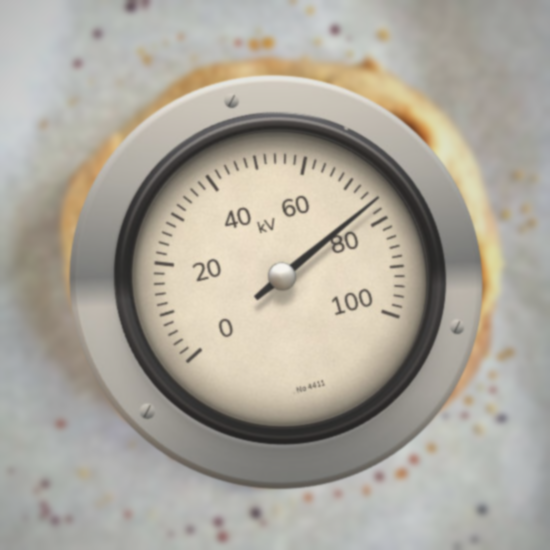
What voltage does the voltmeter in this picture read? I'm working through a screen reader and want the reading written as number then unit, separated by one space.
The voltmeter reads 76 kV
